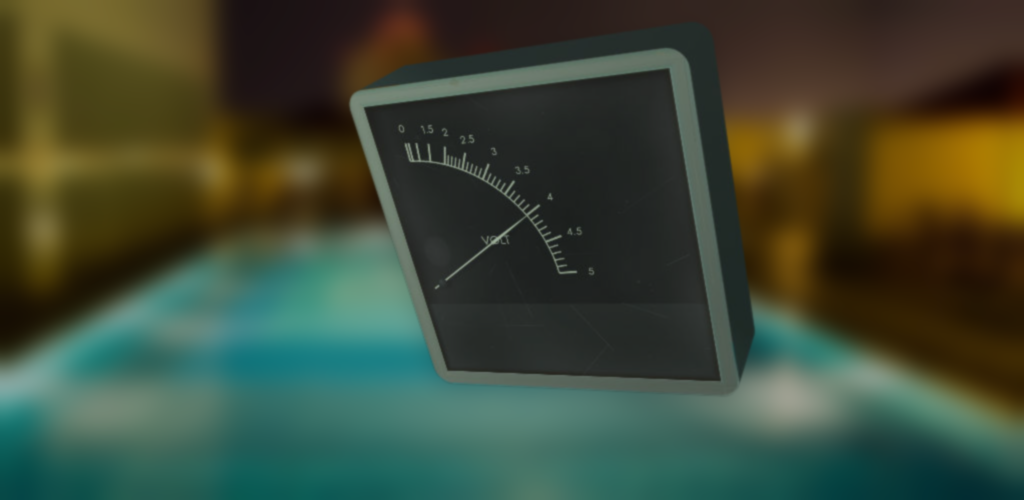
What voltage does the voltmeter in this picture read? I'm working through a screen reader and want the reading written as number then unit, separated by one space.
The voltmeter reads 4 V
